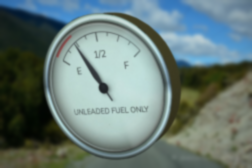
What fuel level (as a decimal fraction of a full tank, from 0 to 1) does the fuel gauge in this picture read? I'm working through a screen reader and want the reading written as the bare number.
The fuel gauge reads 0.25
